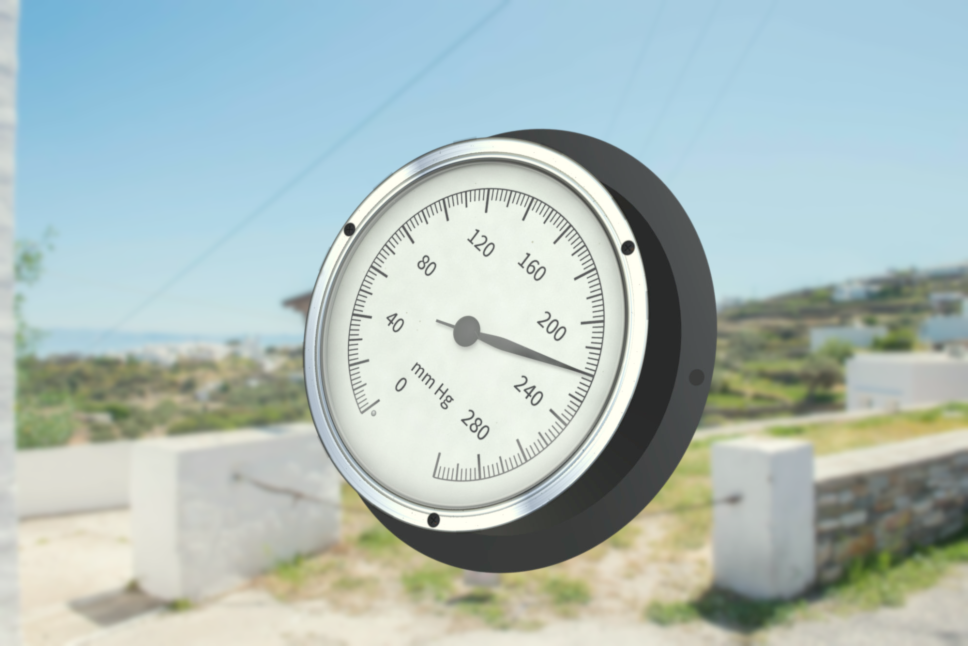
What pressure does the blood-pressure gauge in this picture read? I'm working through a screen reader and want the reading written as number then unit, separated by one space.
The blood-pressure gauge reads 220 mmHg
